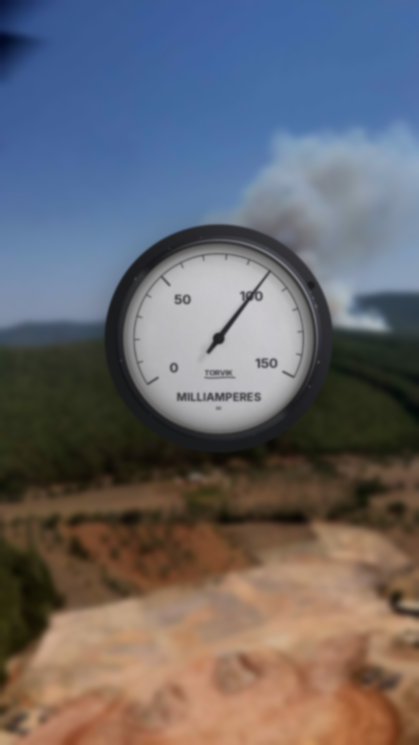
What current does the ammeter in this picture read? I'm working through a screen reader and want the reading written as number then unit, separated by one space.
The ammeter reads 100 mA
